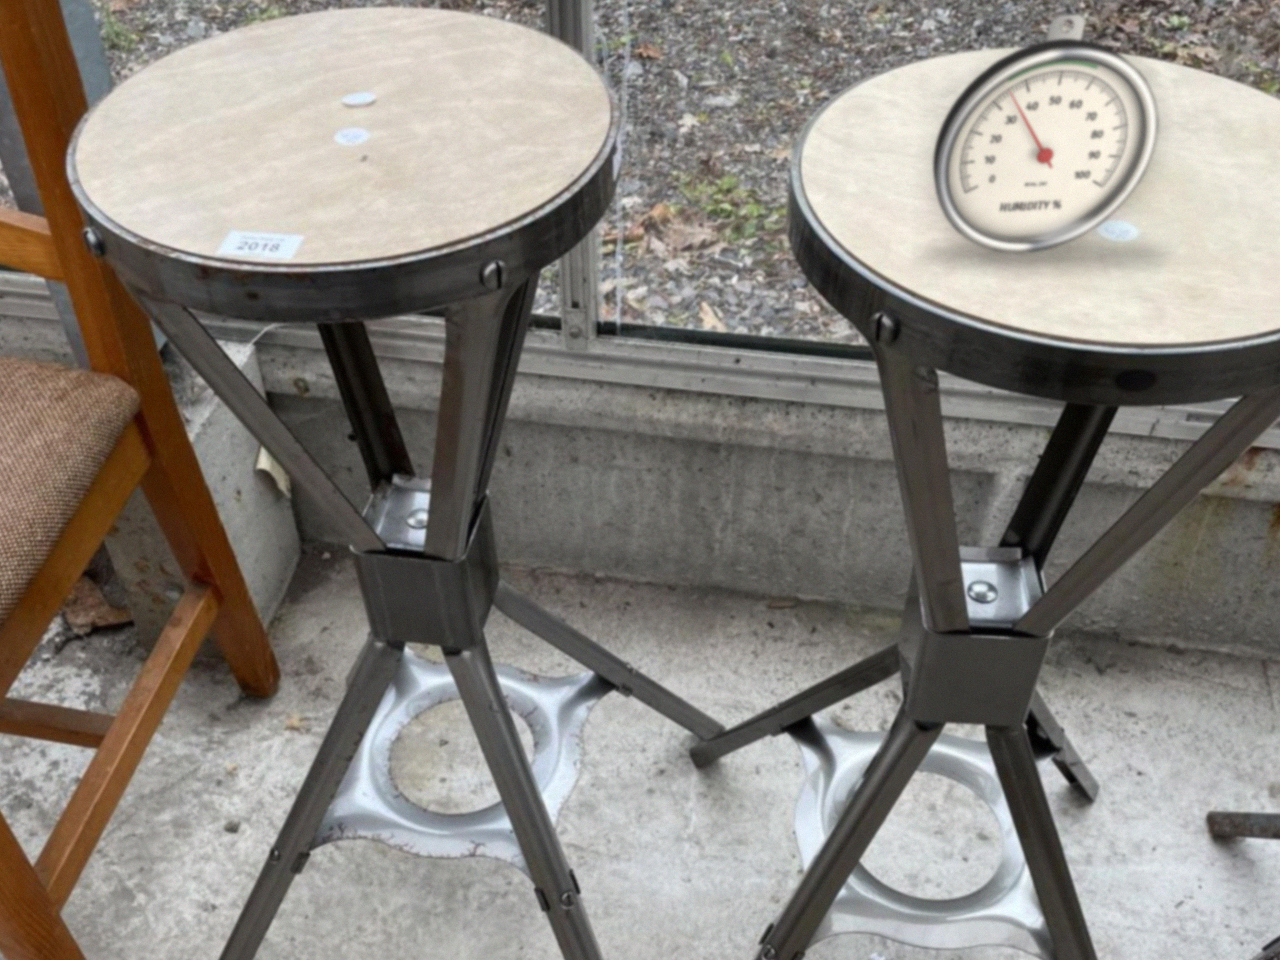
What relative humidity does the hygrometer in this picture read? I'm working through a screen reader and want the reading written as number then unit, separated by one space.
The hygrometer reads 35 %
